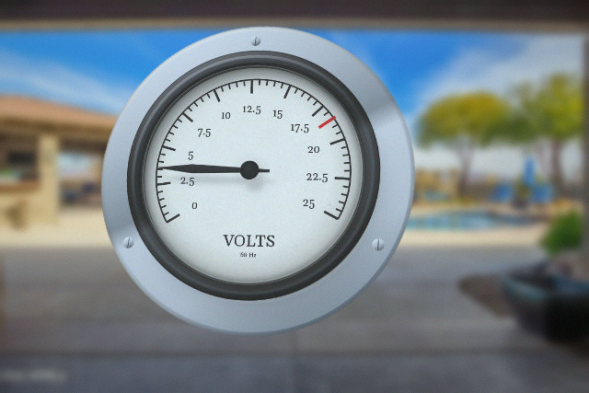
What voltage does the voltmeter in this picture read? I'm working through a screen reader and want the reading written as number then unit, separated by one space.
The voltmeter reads 3.5 V
